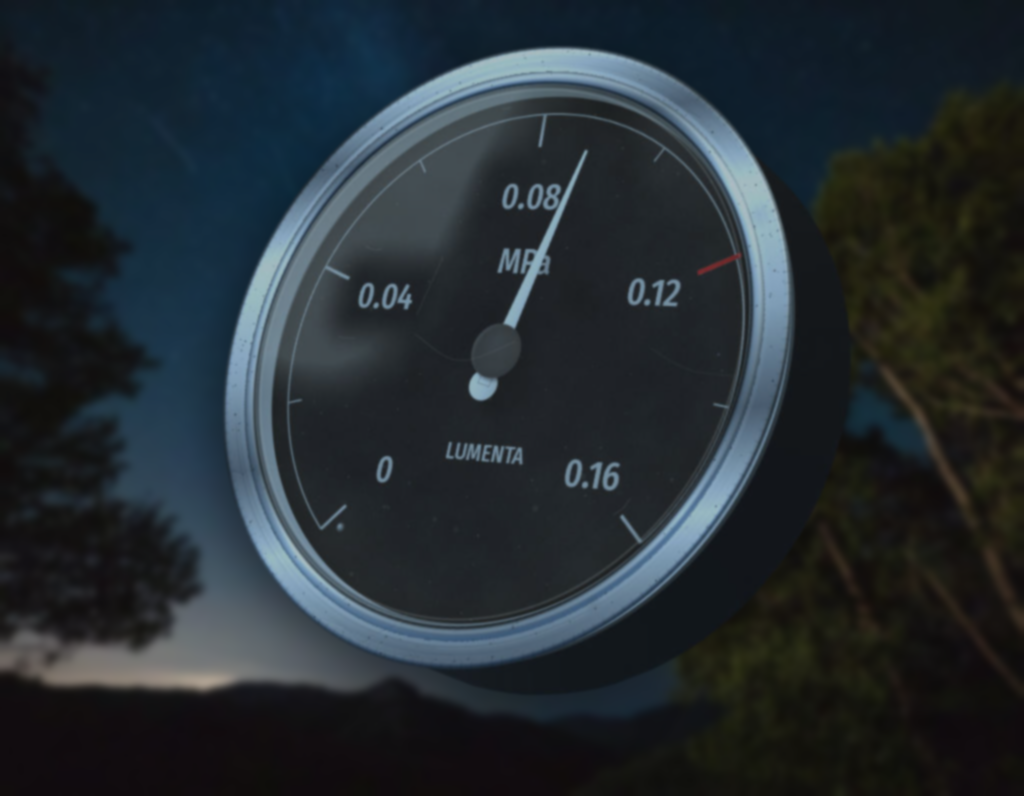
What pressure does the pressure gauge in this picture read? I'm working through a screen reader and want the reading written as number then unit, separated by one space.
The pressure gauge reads 0.09 MPa
